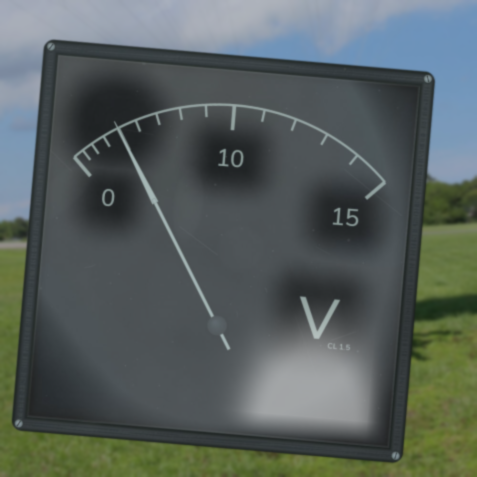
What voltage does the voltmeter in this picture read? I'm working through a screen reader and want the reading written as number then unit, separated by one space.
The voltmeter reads 5 V
